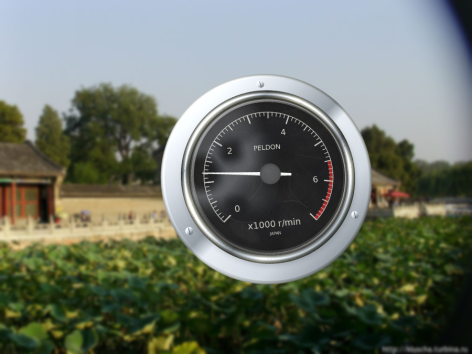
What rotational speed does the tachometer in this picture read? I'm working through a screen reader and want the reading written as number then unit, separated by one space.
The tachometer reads 1200 rpm
